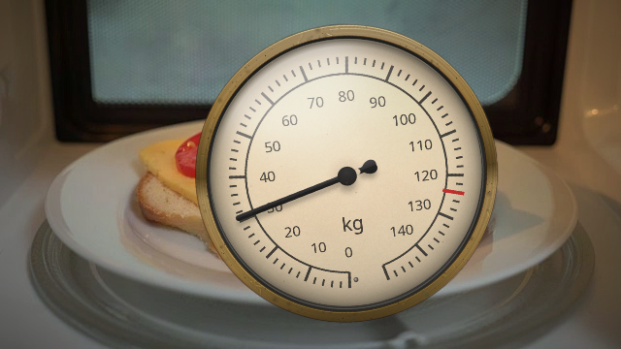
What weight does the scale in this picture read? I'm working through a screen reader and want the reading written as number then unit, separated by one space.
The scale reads 31 kg
